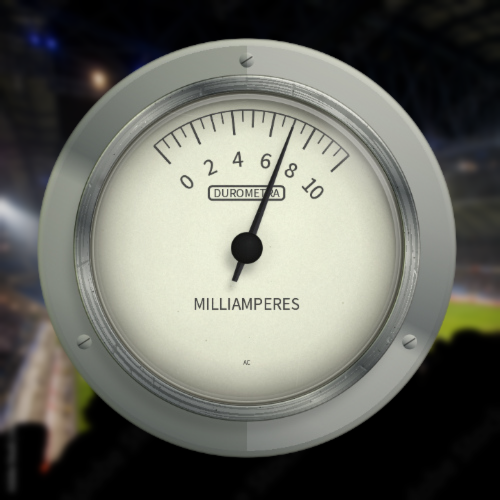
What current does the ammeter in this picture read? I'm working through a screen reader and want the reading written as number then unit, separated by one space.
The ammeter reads 7 mA
